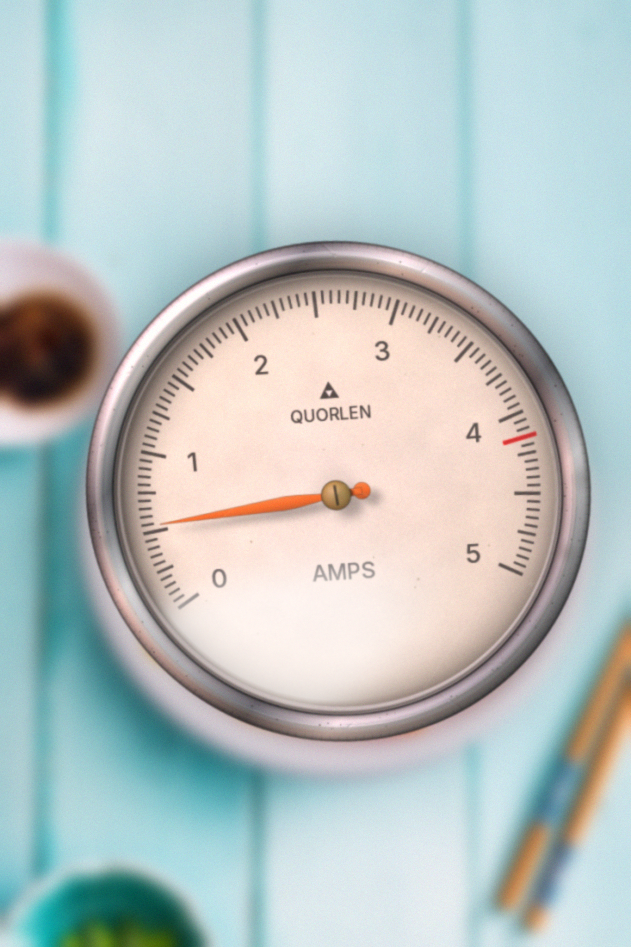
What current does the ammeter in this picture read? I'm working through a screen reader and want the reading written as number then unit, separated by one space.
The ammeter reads 0.55 A
